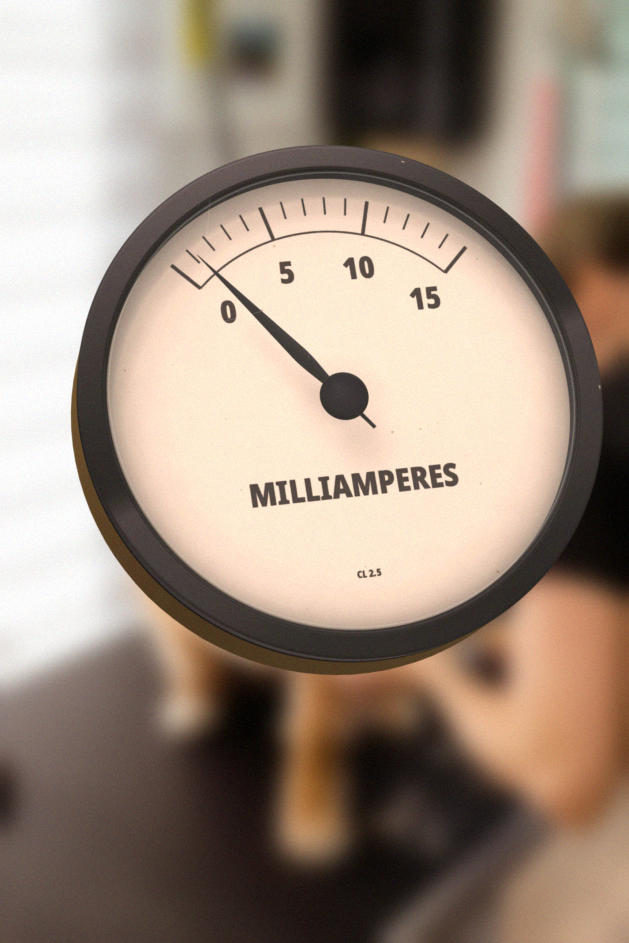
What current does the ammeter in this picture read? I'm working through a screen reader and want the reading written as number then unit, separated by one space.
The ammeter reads 1 mA
